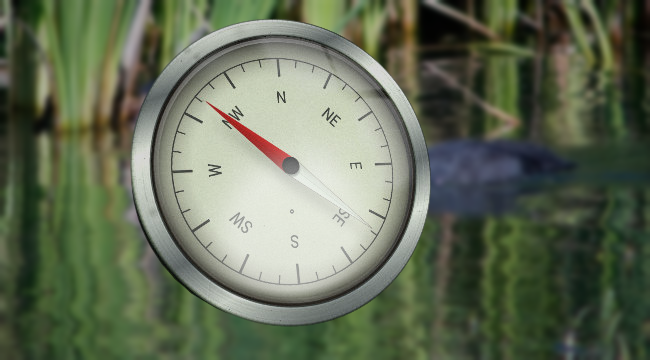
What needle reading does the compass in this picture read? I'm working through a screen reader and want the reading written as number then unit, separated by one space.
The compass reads 310 °
